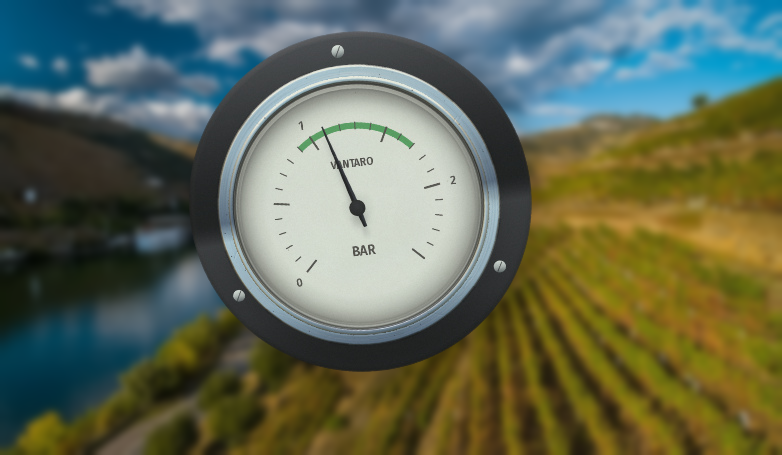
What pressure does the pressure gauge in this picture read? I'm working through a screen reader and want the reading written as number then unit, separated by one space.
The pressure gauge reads 1.1 bar
